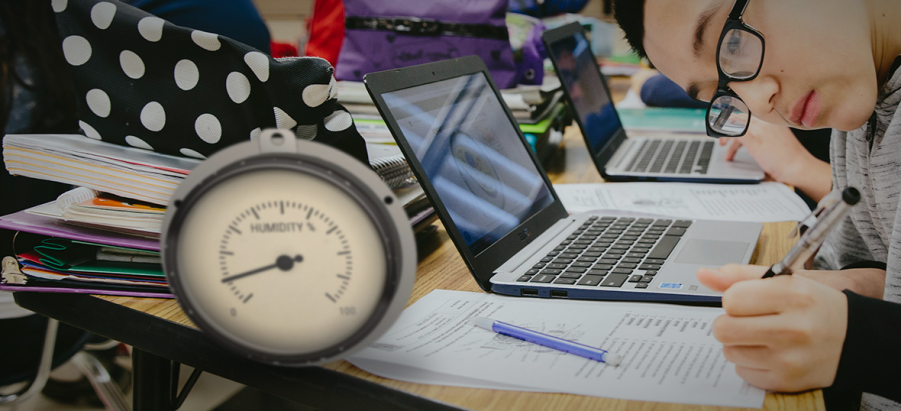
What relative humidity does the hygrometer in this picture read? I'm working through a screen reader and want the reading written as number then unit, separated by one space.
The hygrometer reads 10 %
